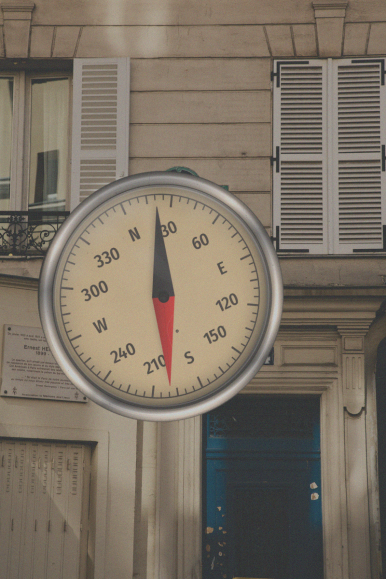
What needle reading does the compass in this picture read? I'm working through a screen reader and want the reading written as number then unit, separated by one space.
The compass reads 200 °
